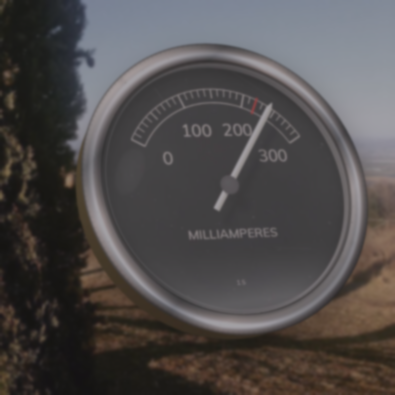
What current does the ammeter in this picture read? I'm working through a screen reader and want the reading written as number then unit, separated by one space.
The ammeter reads 240 mA
